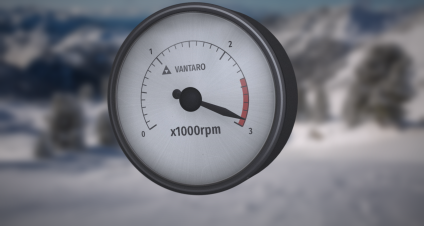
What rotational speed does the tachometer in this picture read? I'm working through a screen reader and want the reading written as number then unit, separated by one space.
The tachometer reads 2900 rpm
